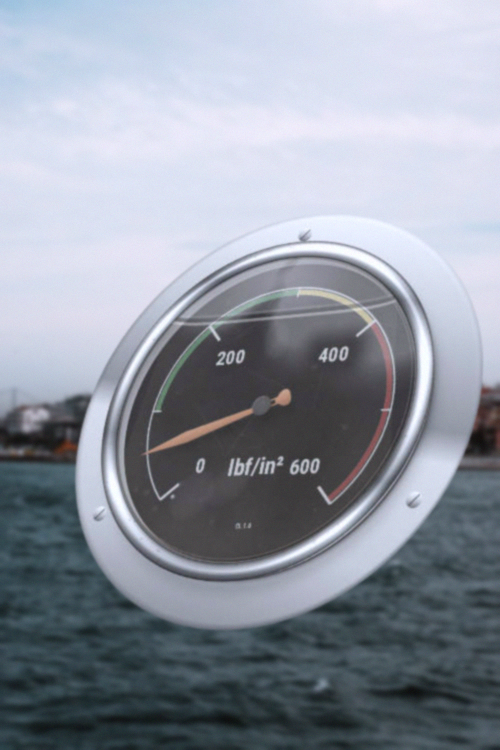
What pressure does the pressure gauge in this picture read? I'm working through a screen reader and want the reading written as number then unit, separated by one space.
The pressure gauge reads 50 psi
